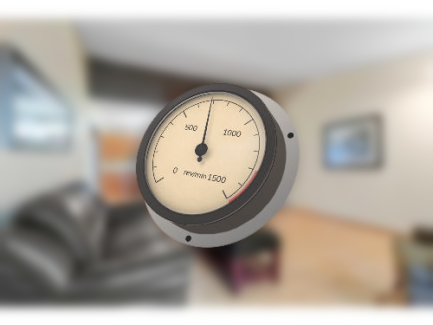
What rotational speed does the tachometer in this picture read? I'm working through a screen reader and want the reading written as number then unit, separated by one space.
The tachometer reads 700 rpm
